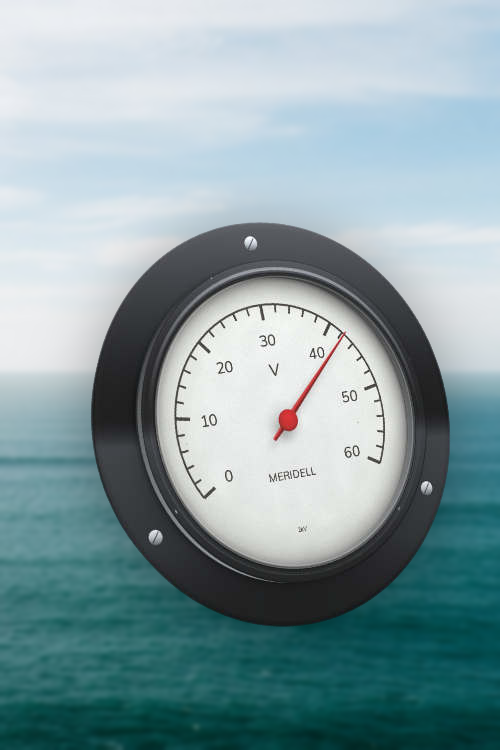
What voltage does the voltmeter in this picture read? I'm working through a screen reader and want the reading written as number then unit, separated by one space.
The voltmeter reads 42 V
